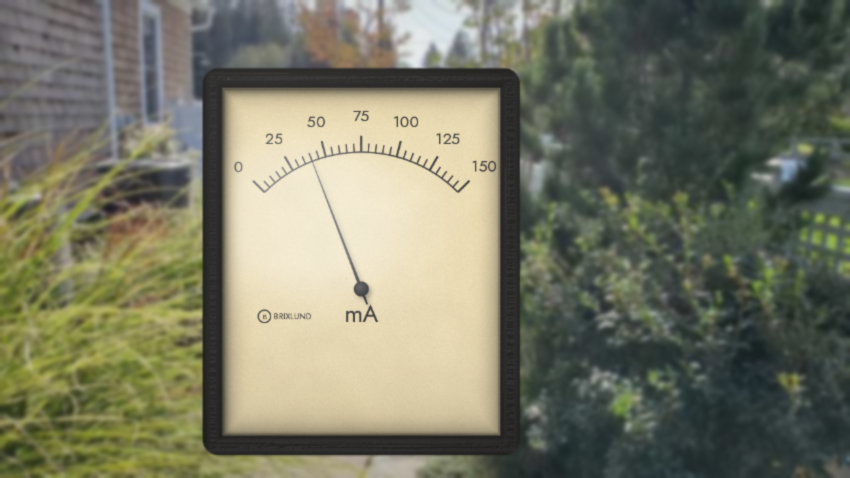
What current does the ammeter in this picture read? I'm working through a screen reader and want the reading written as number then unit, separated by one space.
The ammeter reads 40 mA
